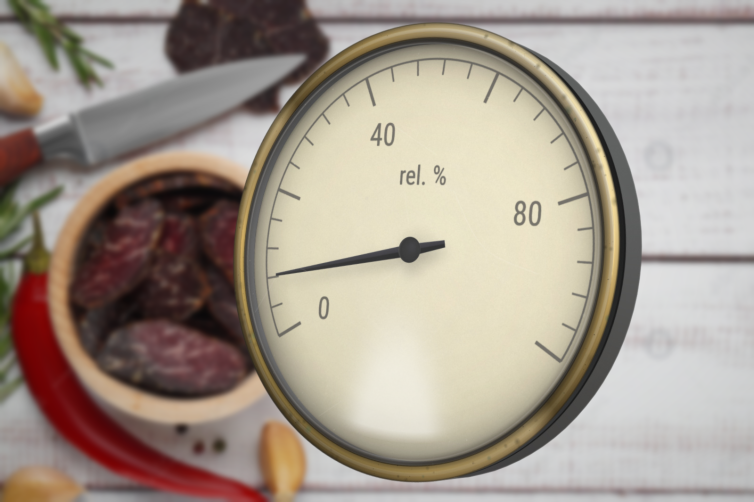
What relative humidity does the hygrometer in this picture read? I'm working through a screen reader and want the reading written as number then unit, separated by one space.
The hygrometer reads 8 %
